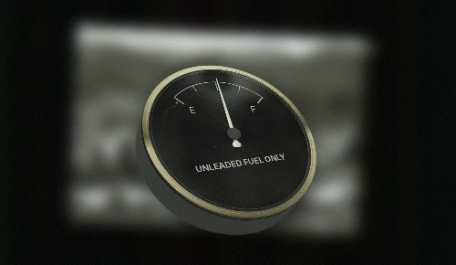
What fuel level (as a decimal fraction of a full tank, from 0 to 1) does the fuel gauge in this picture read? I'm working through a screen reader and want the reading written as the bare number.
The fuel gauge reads 0.5
